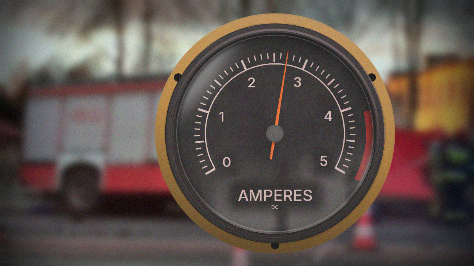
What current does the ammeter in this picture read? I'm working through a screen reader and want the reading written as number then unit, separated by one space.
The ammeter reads 2.7 A
